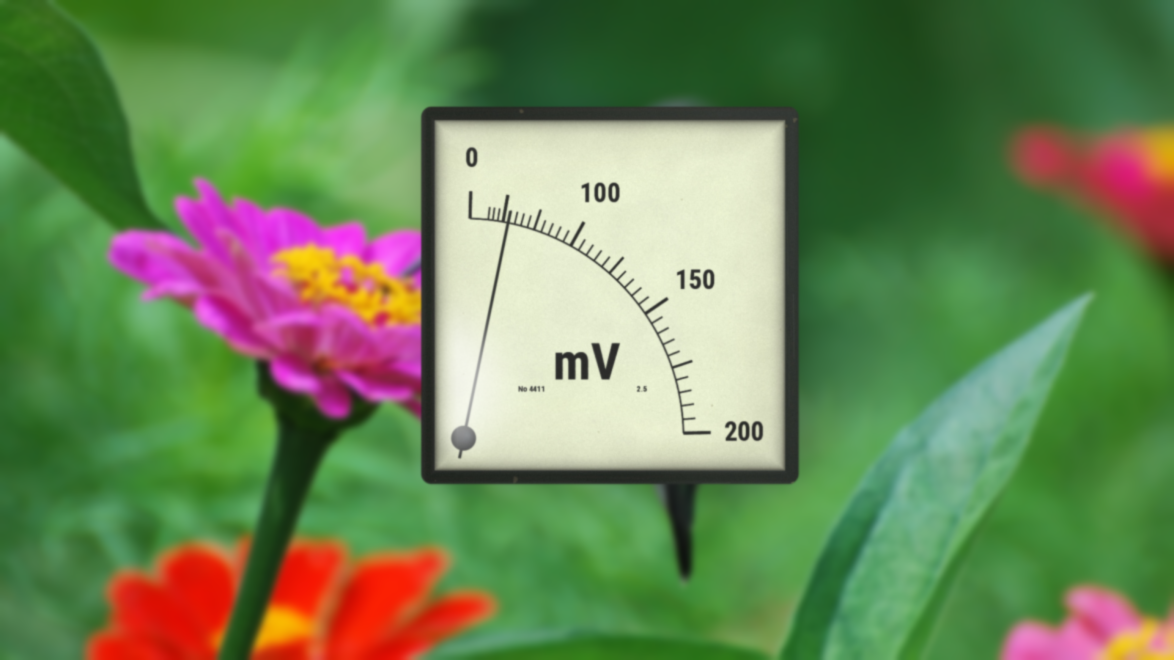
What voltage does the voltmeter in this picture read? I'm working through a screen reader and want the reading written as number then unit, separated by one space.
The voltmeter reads 55 mV
